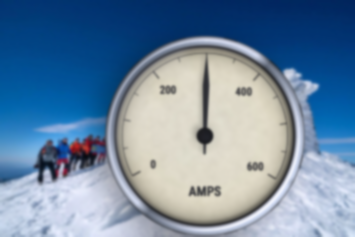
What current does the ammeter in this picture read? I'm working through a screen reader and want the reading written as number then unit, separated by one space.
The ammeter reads 300 A
